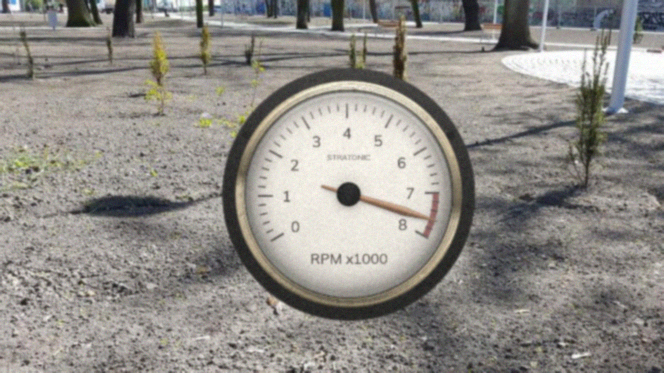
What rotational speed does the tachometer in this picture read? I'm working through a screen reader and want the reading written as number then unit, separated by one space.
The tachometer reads 7600 rpm
